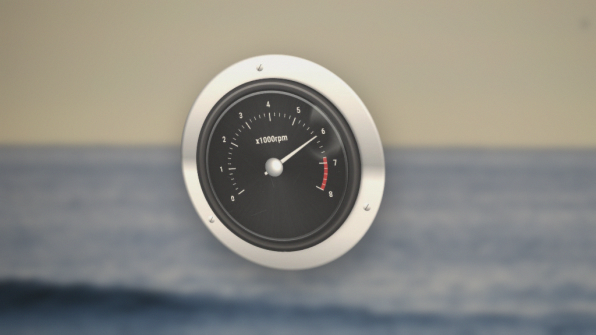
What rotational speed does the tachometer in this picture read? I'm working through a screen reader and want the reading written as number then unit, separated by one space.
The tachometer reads 6000 rpm
